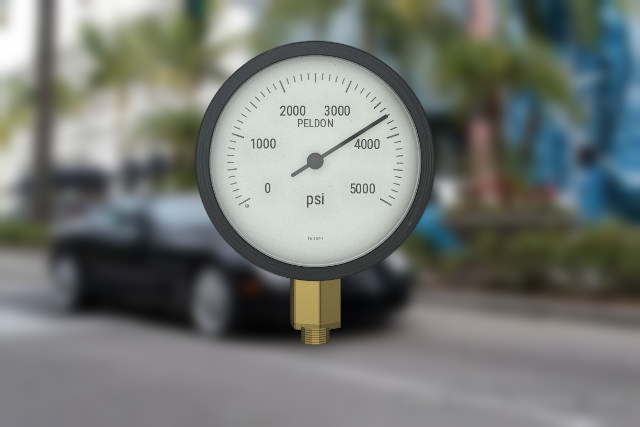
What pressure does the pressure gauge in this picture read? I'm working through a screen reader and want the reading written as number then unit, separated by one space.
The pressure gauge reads 3700 psi
